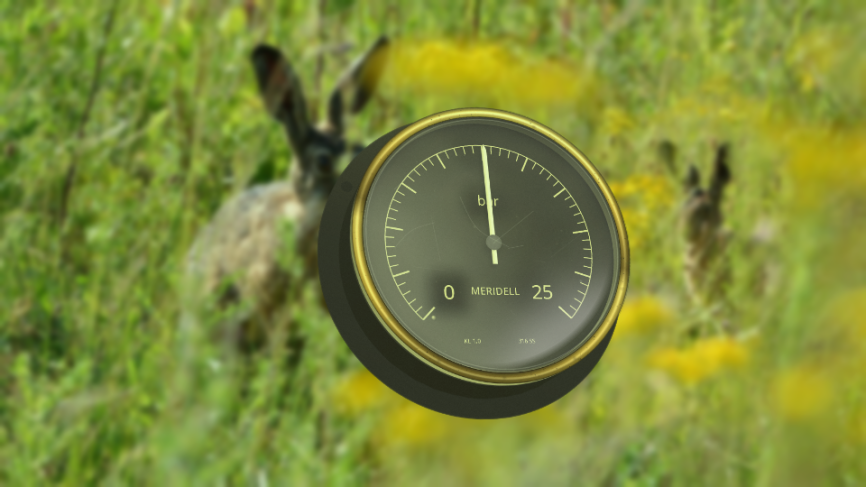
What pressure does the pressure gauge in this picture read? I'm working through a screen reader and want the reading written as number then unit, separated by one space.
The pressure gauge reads 12.5 bar
